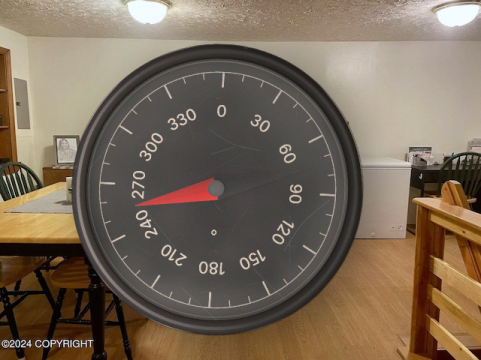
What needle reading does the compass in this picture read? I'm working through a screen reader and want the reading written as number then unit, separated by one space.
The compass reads 255 °
